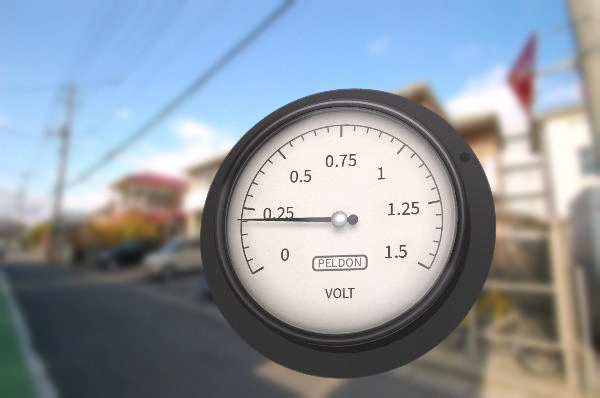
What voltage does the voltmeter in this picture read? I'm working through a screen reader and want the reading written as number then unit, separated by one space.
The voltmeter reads 0.2 V
